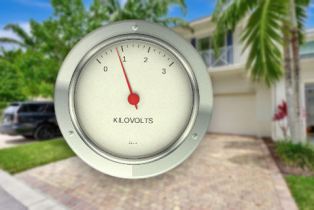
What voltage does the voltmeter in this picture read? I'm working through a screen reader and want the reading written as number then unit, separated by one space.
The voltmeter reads 0.8 kV
